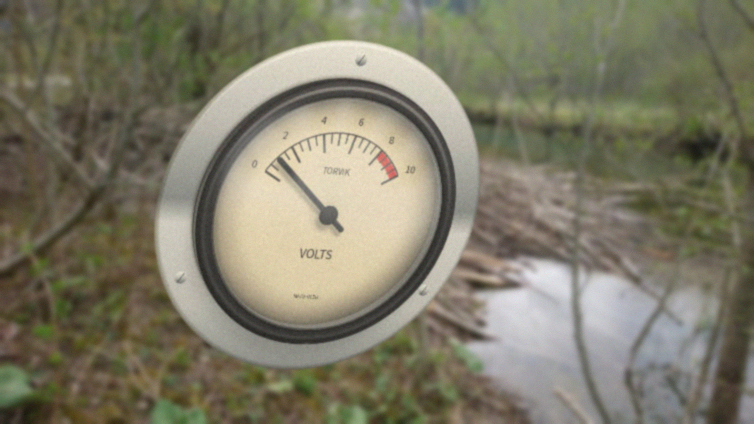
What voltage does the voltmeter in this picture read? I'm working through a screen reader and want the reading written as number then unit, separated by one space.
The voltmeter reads 1 V
